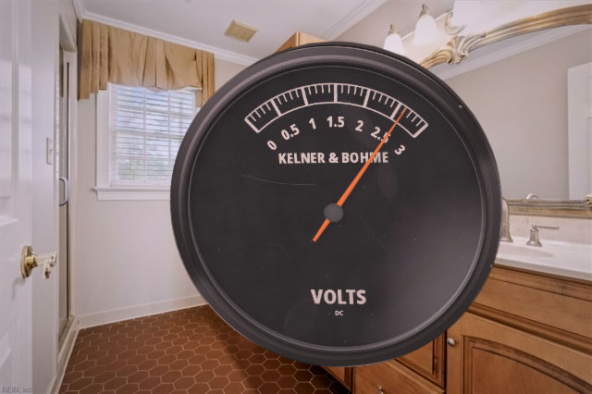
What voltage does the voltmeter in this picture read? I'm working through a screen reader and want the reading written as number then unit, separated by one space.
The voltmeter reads 2.6 V
